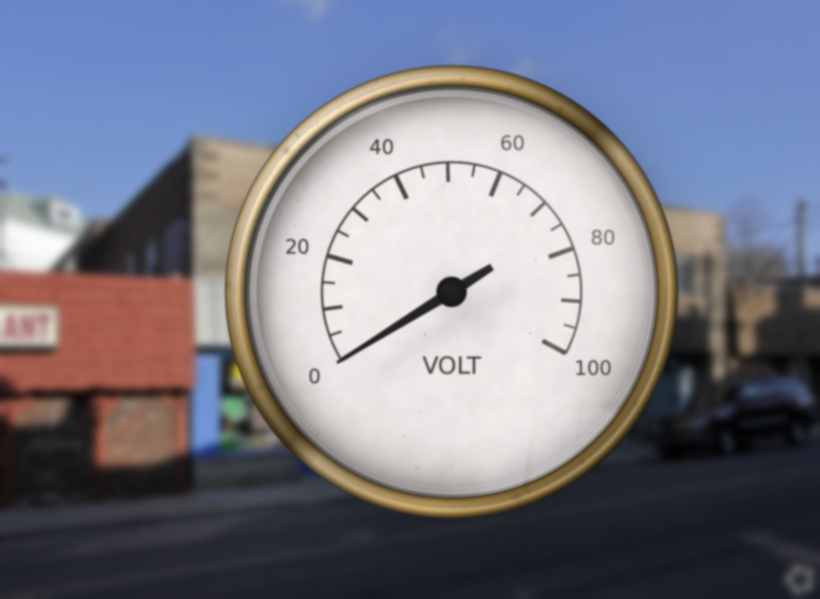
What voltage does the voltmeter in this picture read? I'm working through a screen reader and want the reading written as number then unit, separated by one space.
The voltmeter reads 0 V
